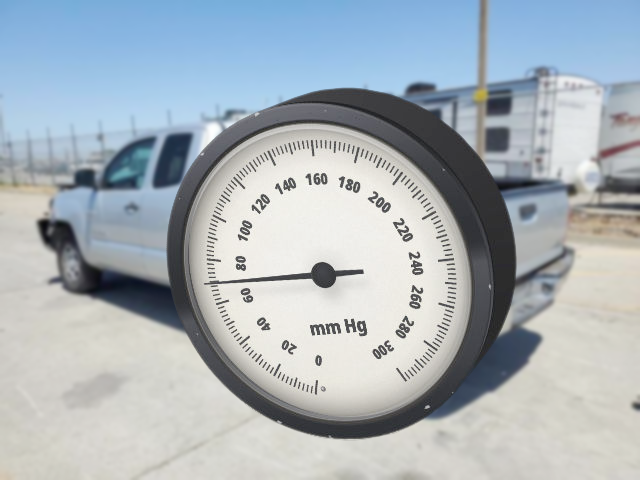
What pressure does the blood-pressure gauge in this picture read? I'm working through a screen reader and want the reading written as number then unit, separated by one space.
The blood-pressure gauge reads 70 mmHg
